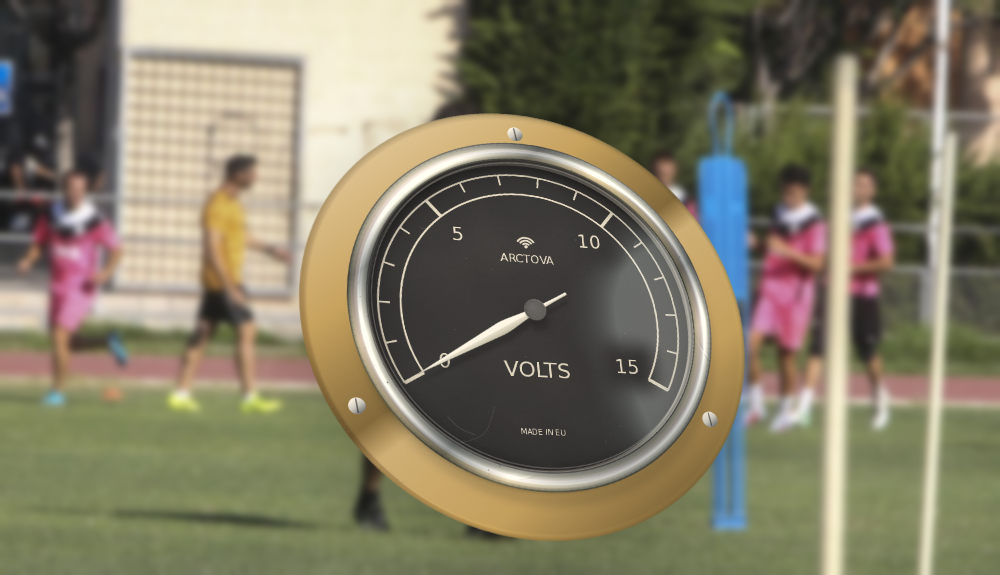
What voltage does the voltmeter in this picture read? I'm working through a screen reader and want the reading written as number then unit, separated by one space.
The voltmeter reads 0 V
